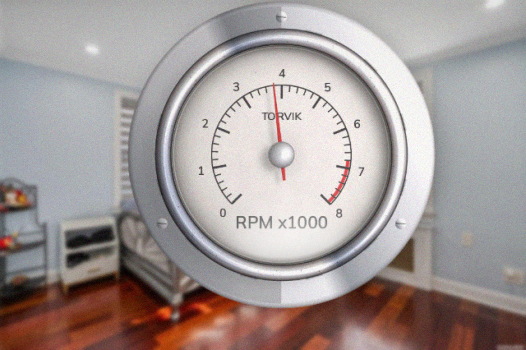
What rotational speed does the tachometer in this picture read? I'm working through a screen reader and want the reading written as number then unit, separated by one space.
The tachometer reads 3800 rpm
